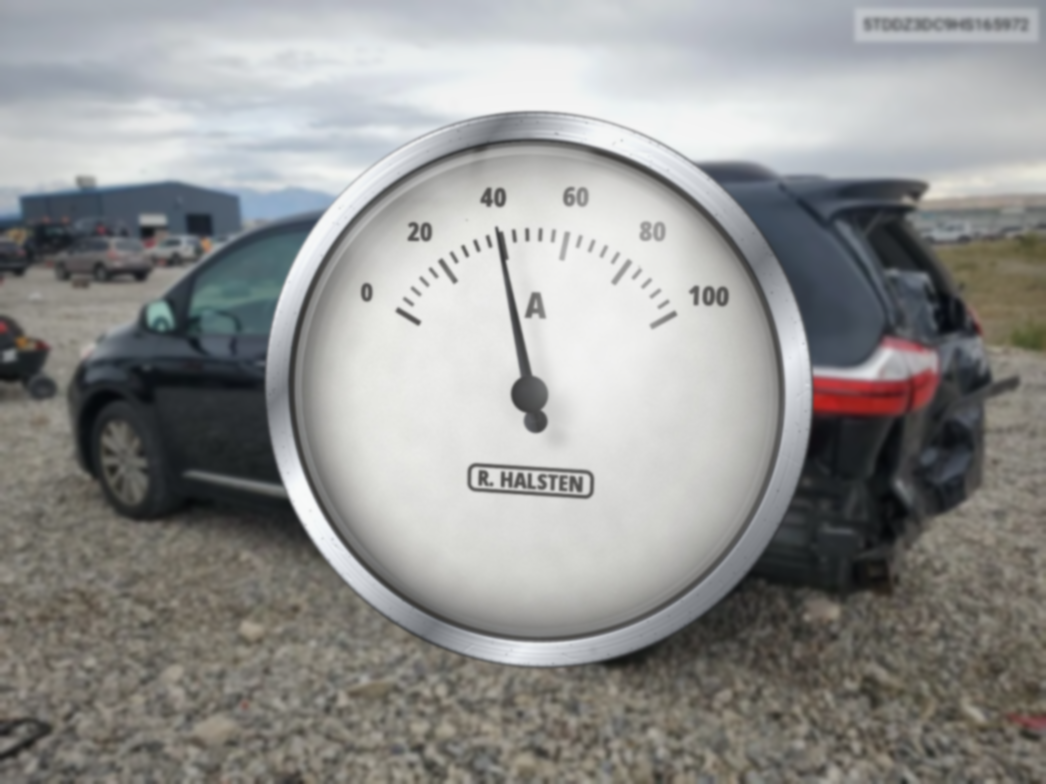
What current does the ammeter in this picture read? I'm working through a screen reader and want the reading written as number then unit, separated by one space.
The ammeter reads 40 A
